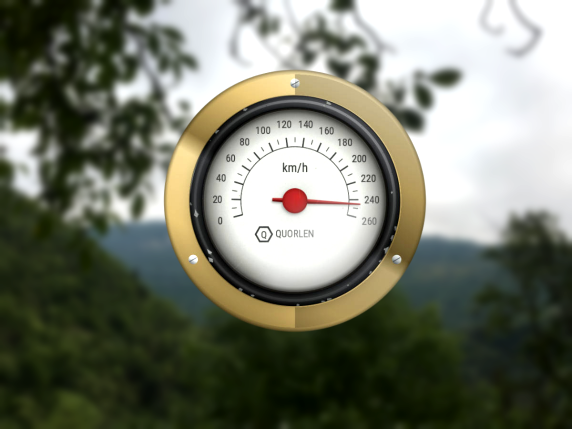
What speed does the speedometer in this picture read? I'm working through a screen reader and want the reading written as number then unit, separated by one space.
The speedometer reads 245 km/h
